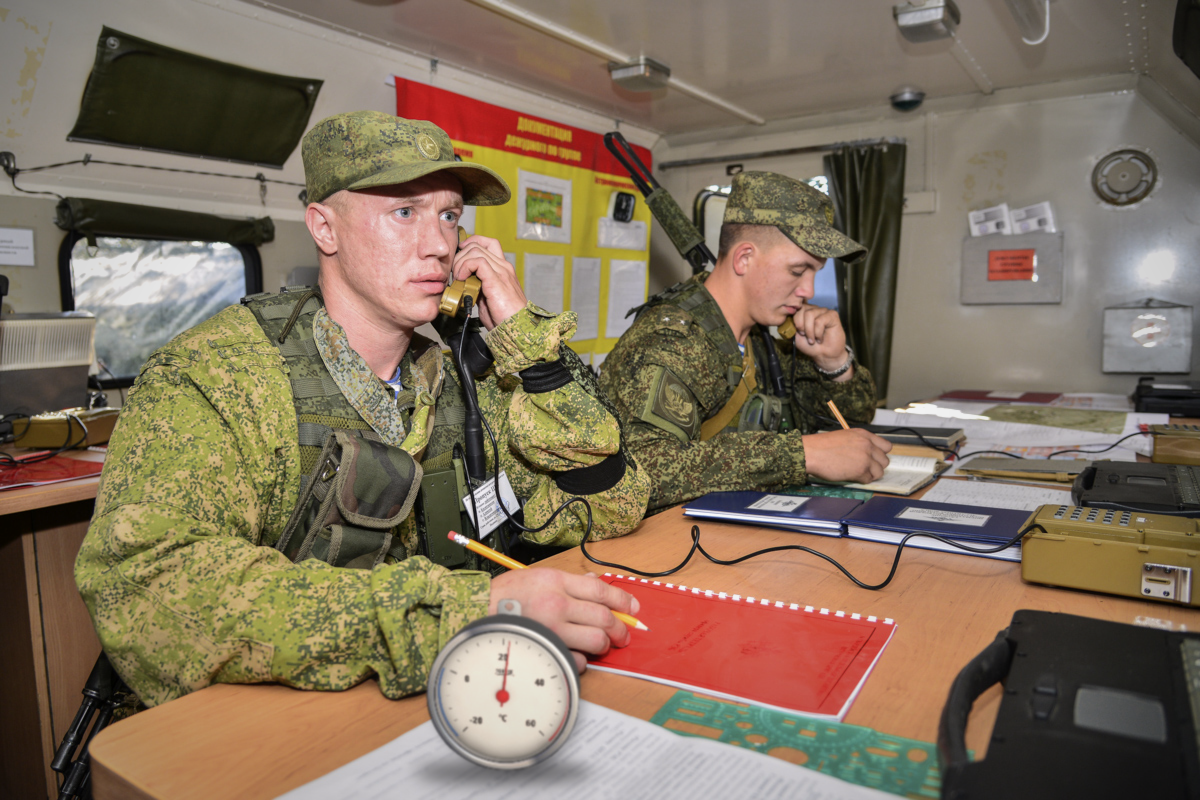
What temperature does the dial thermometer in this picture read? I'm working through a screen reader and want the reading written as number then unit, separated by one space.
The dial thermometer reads 22 °C
